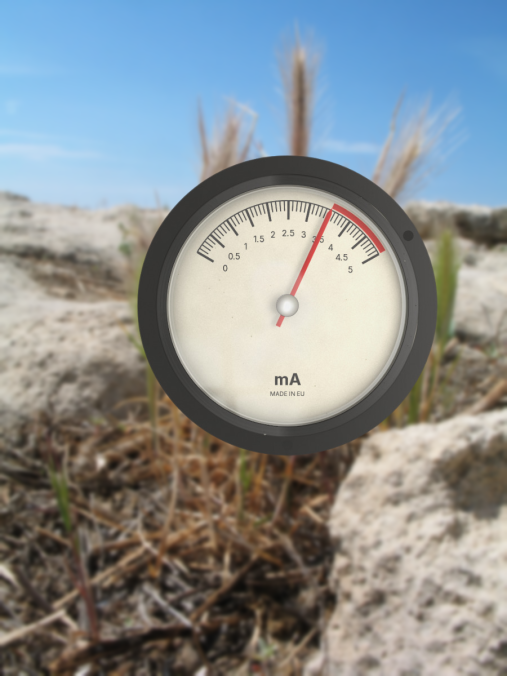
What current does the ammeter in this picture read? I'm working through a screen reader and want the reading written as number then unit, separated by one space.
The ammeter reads 3.5 mA
